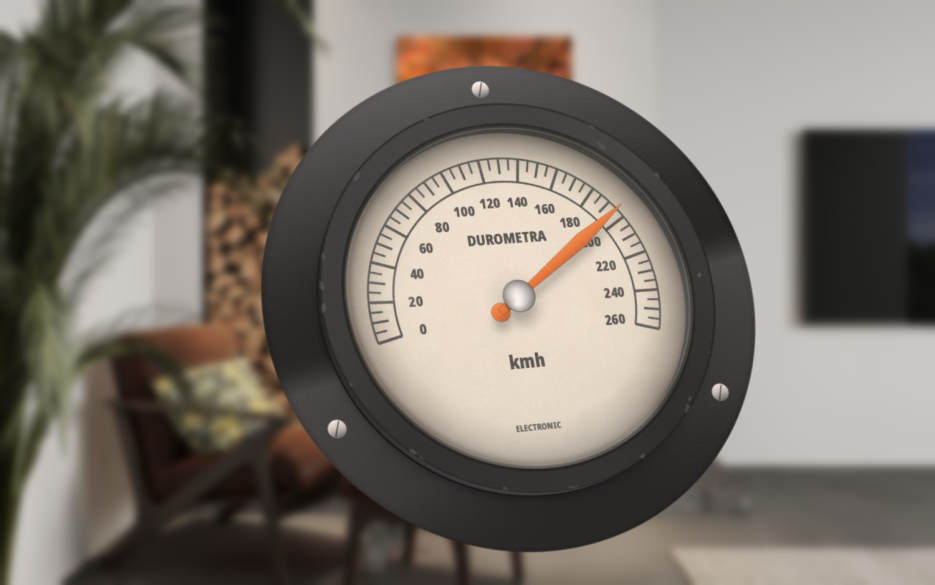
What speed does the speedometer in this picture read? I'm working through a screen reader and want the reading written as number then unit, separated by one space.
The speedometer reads 195 km/h
